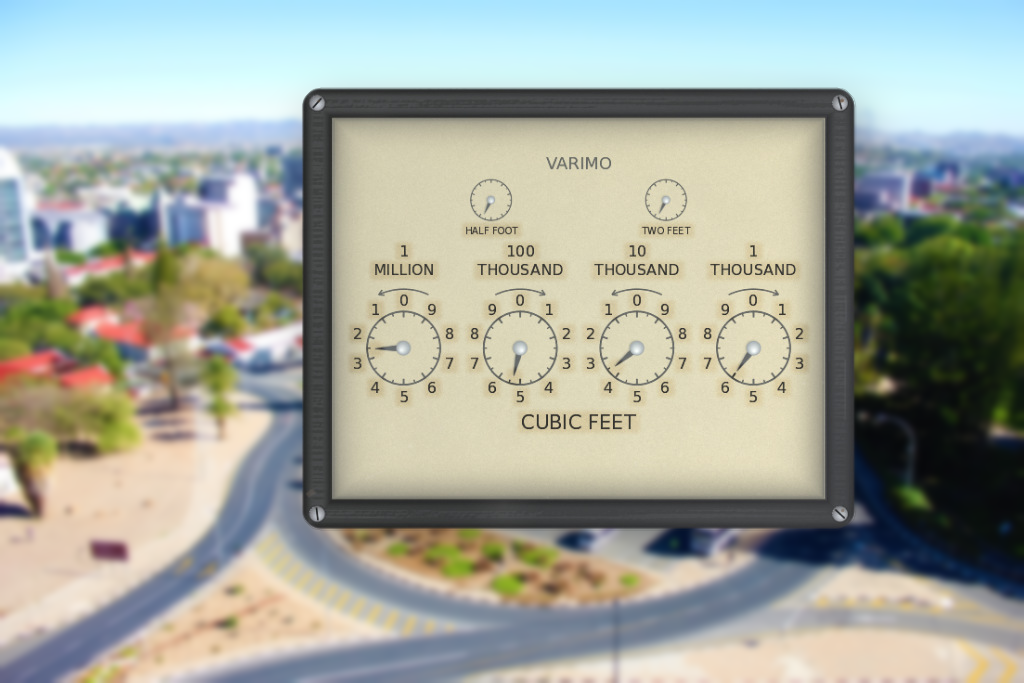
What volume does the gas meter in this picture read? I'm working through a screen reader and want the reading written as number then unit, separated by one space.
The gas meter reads 253600 ft³
